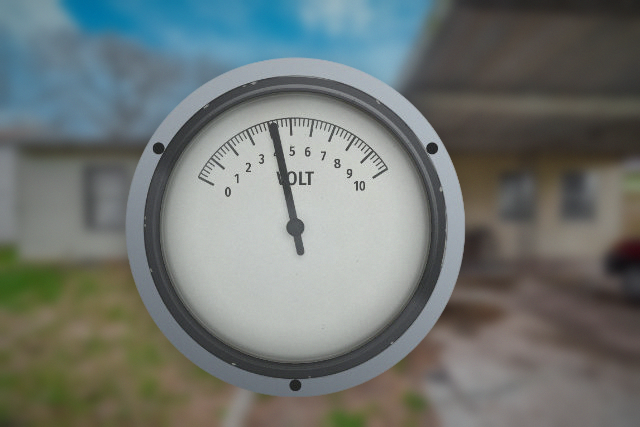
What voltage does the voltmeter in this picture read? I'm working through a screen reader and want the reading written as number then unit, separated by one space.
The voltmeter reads 4.2 V
